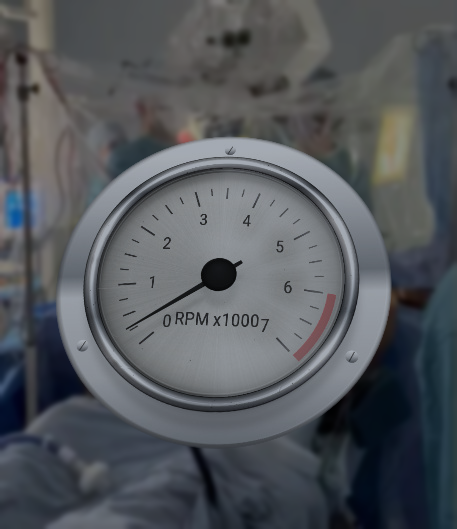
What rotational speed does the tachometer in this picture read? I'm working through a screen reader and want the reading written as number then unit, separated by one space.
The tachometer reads 250 rpm
